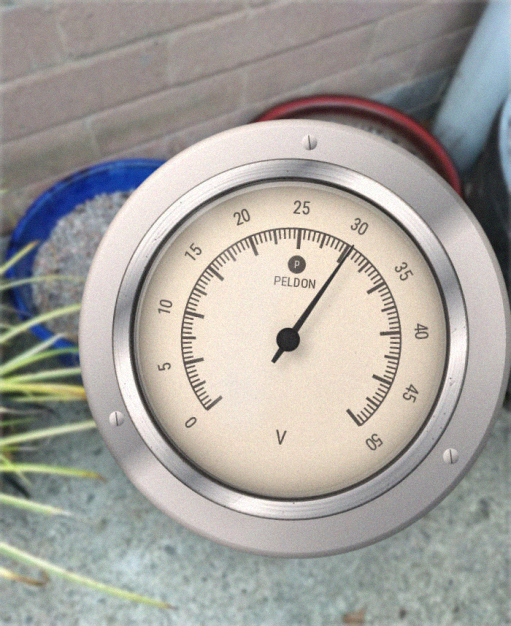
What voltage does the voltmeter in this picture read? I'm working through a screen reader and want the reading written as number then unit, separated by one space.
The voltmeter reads 30.5 V
